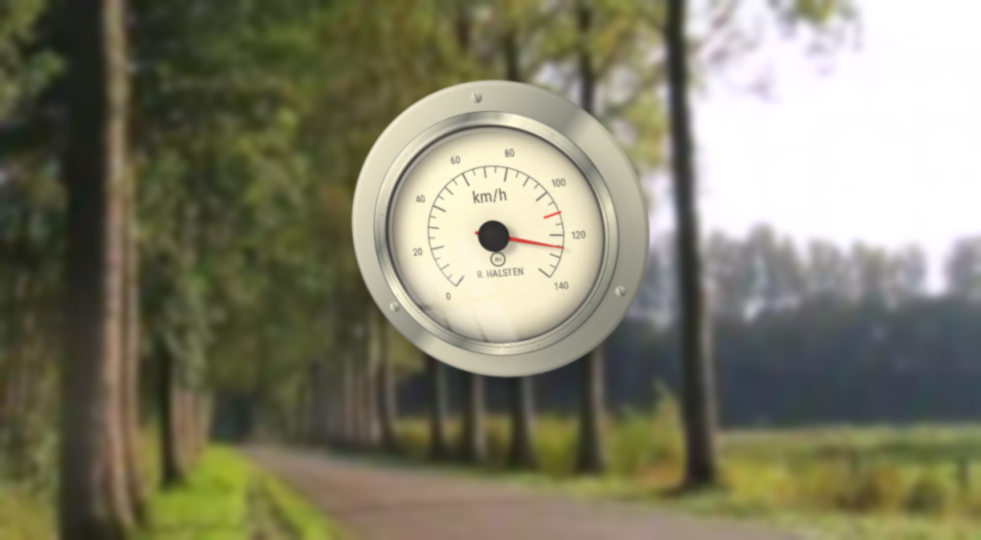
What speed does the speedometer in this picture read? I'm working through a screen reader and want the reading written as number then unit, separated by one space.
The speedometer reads 125 km/h
